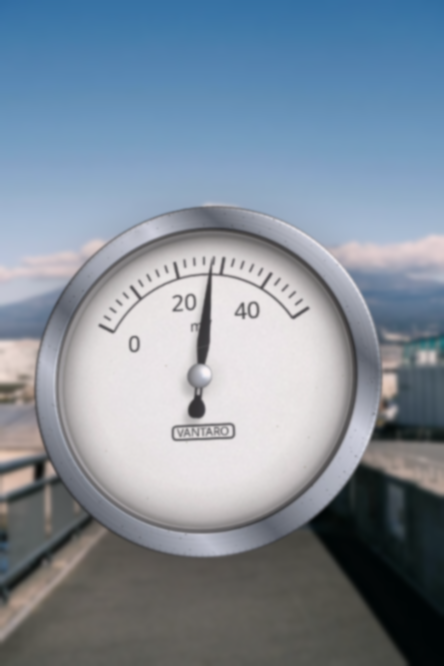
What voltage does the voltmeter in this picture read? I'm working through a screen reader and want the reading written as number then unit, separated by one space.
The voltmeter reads 28 mV
